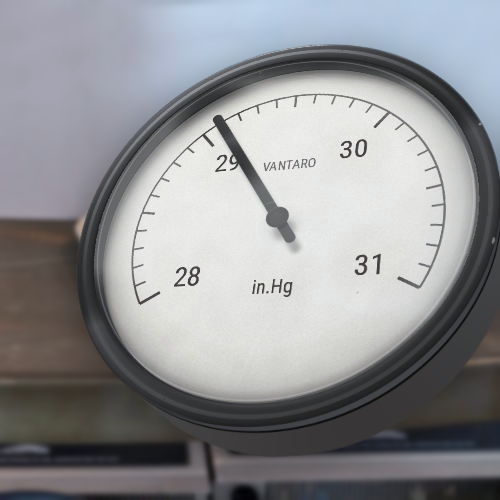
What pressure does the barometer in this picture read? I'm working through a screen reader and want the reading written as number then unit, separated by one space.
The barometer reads 29.1 inHg
